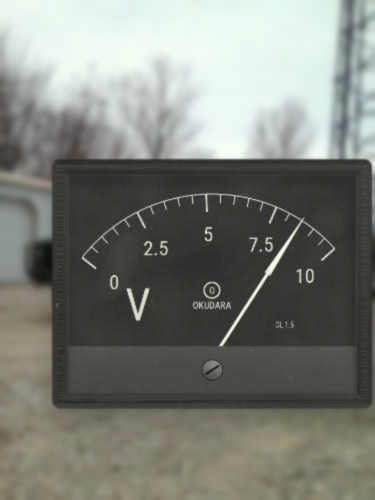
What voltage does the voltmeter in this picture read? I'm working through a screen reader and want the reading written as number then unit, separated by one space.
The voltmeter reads 8.5 V
